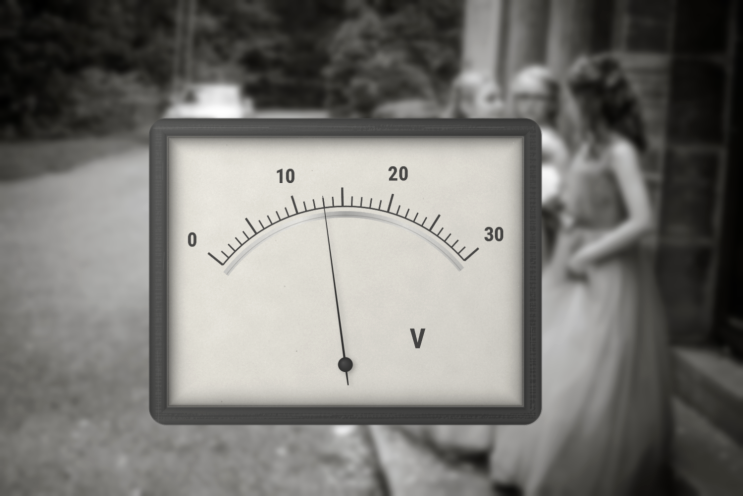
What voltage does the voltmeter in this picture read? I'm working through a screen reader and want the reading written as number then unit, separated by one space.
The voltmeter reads 13 V
